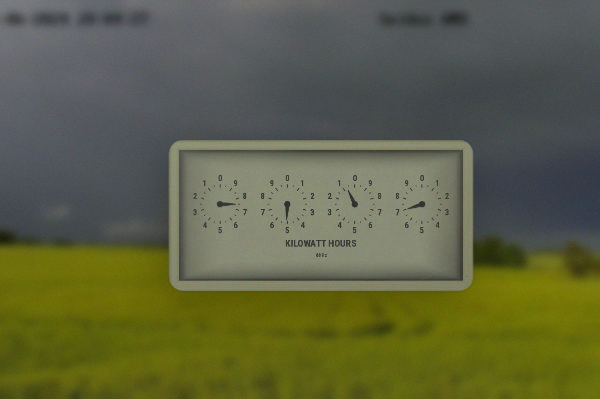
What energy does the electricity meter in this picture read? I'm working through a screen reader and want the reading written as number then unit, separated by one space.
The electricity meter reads 7507 kWh
